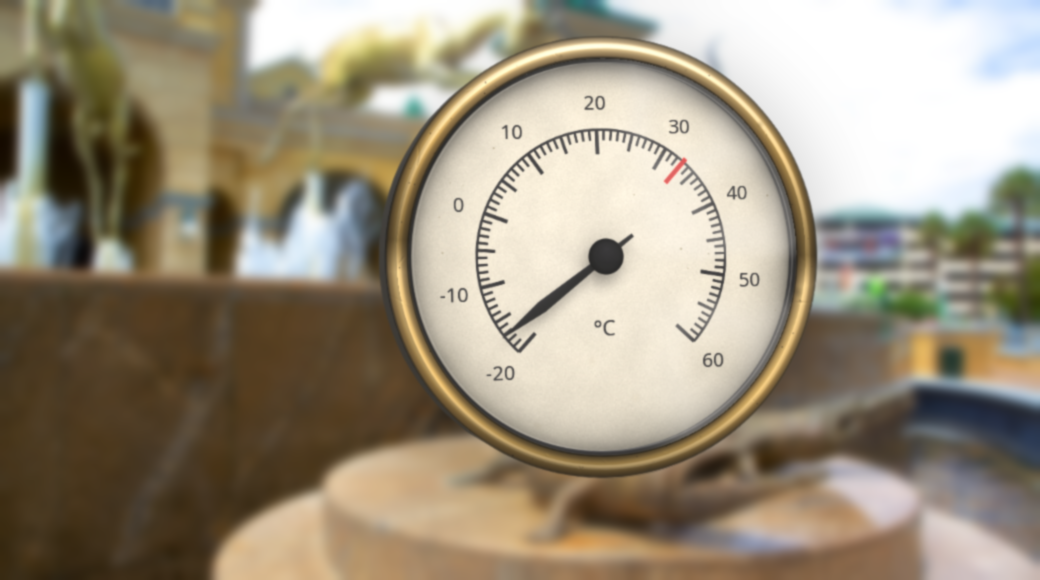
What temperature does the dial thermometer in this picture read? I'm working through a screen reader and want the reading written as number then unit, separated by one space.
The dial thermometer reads -17 °C
